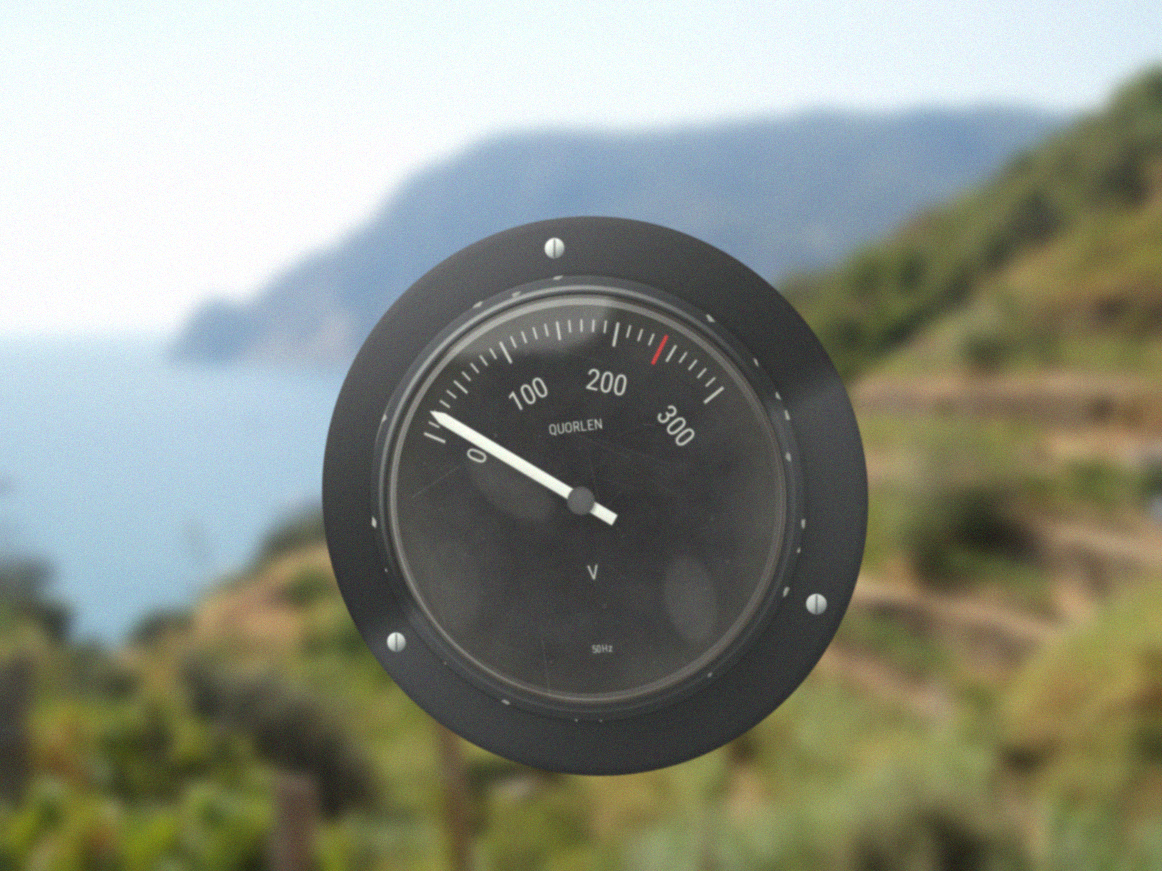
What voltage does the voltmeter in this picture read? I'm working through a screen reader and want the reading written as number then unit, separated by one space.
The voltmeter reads 20 V
